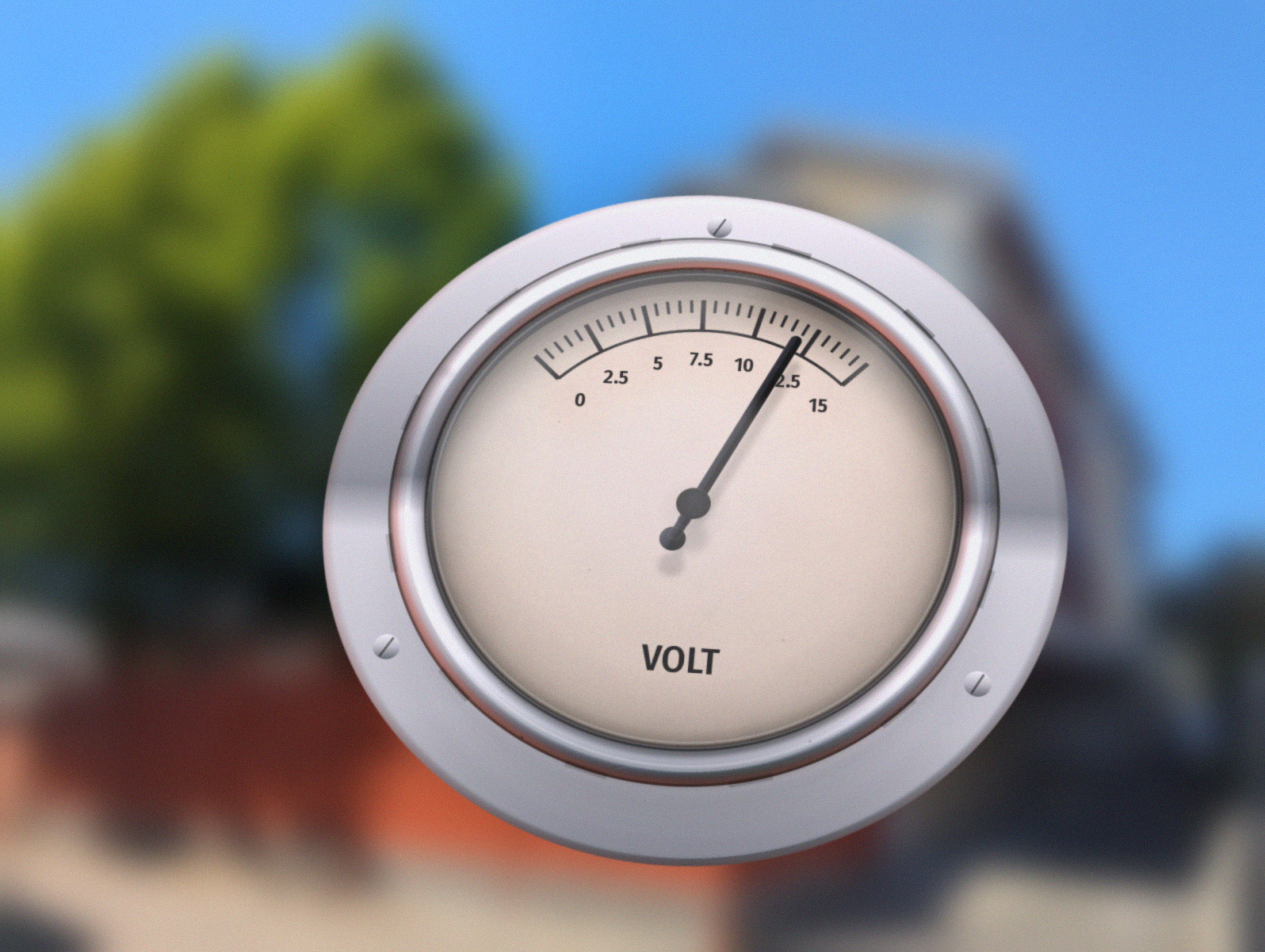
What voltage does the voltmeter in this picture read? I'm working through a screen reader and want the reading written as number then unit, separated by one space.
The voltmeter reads 12 V
